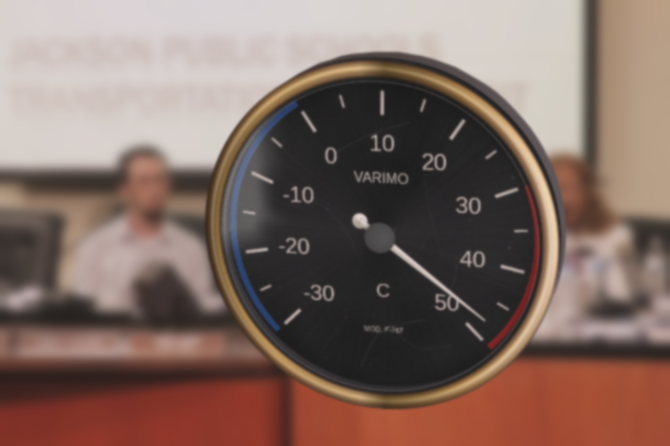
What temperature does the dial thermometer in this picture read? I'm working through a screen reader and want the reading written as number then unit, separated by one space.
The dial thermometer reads 47.5 °C
